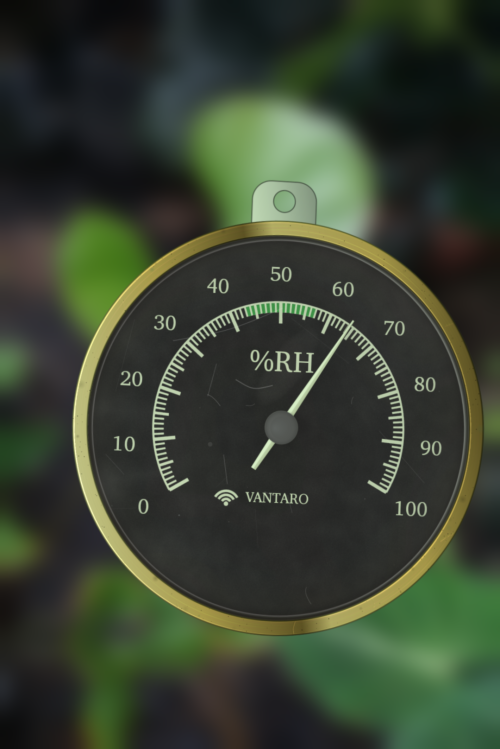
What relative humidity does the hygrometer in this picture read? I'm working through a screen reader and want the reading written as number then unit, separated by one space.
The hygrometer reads 64 %
